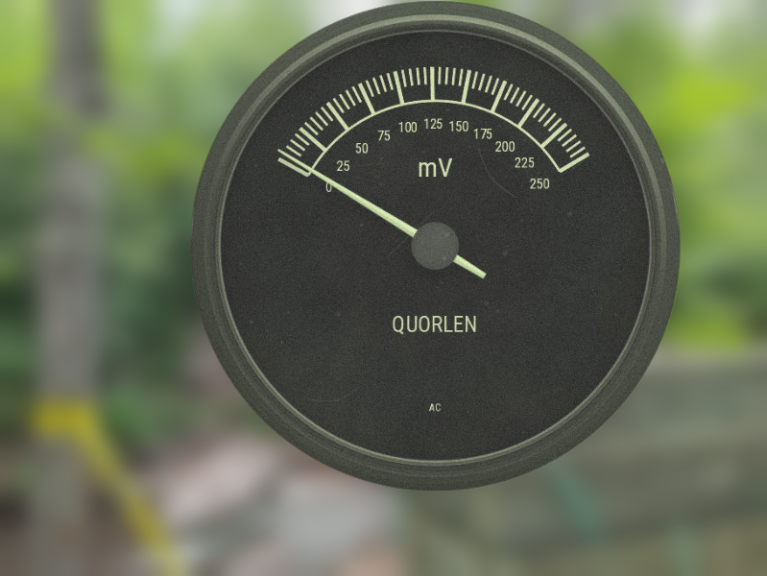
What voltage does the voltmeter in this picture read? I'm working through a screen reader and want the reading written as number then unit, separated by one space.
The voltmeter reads 5 mV
